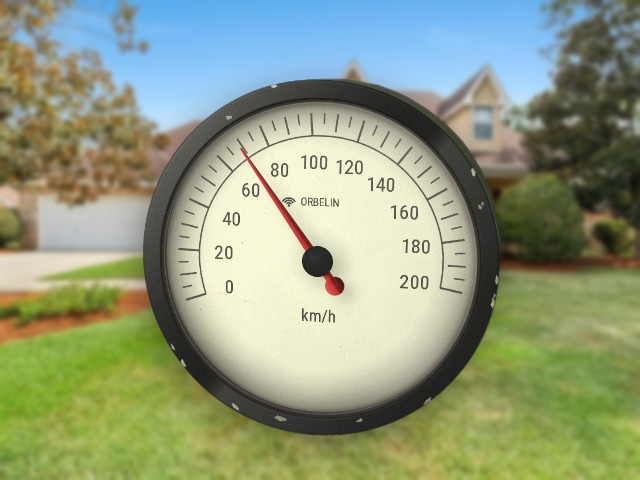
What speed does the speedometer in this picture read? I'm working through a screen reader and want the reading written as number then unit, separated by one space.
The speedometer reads 70 km/h
